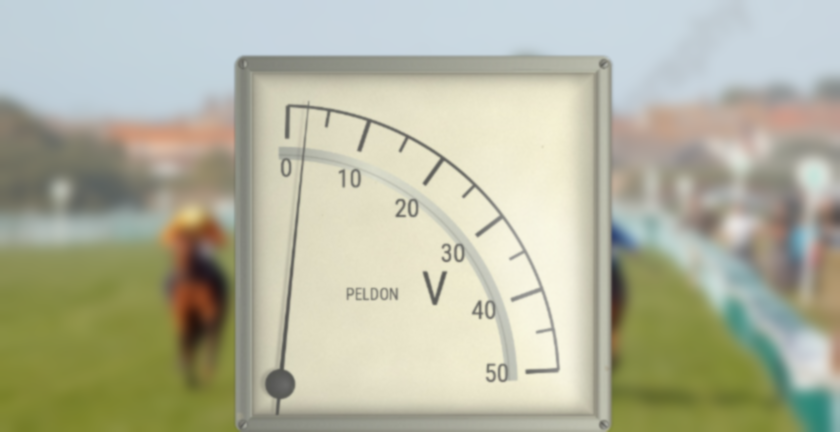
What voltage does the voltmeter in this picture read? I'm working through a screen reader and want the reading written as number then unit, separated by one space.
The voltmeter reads 2.5 V
